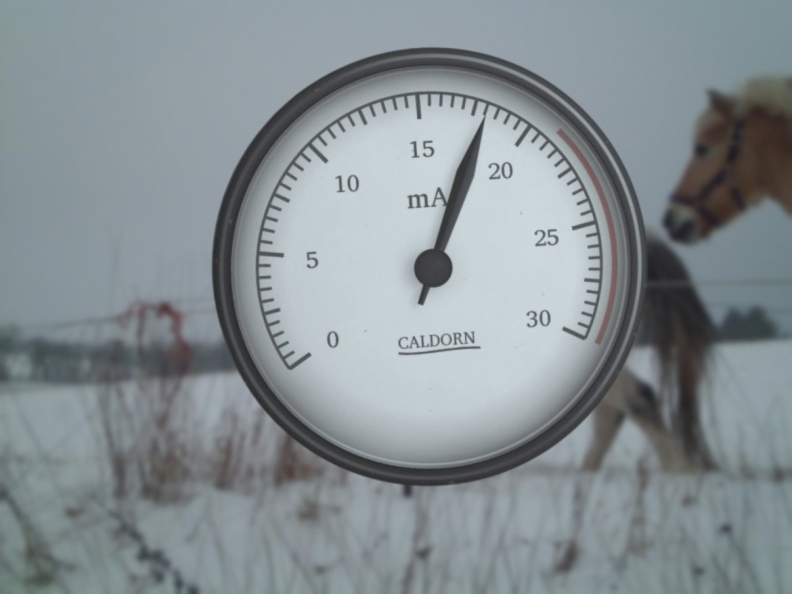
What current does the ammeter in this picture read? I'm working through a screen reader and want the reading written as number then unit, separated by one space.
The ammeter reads 18 mA
